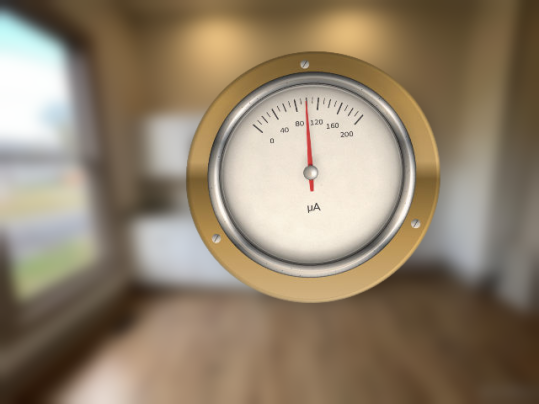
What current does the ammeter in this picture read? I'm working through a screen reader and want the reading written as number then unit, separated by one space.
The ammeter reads 100 µA
